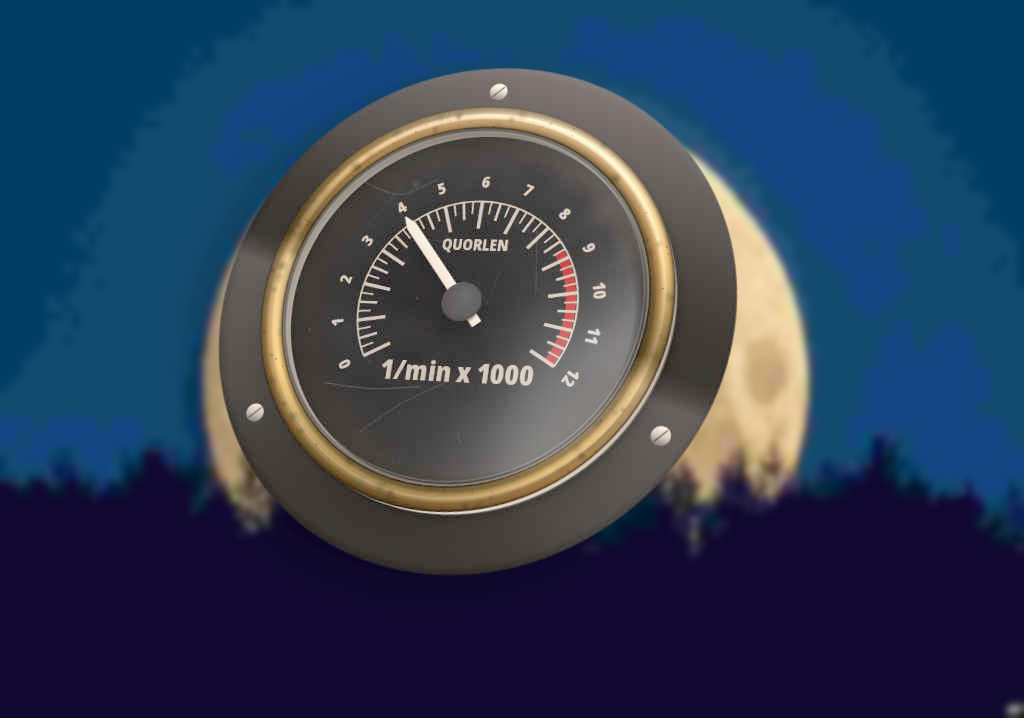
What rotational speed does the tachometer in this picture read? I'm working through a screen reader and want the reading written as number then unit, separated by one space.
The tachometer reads 4000 rpm
